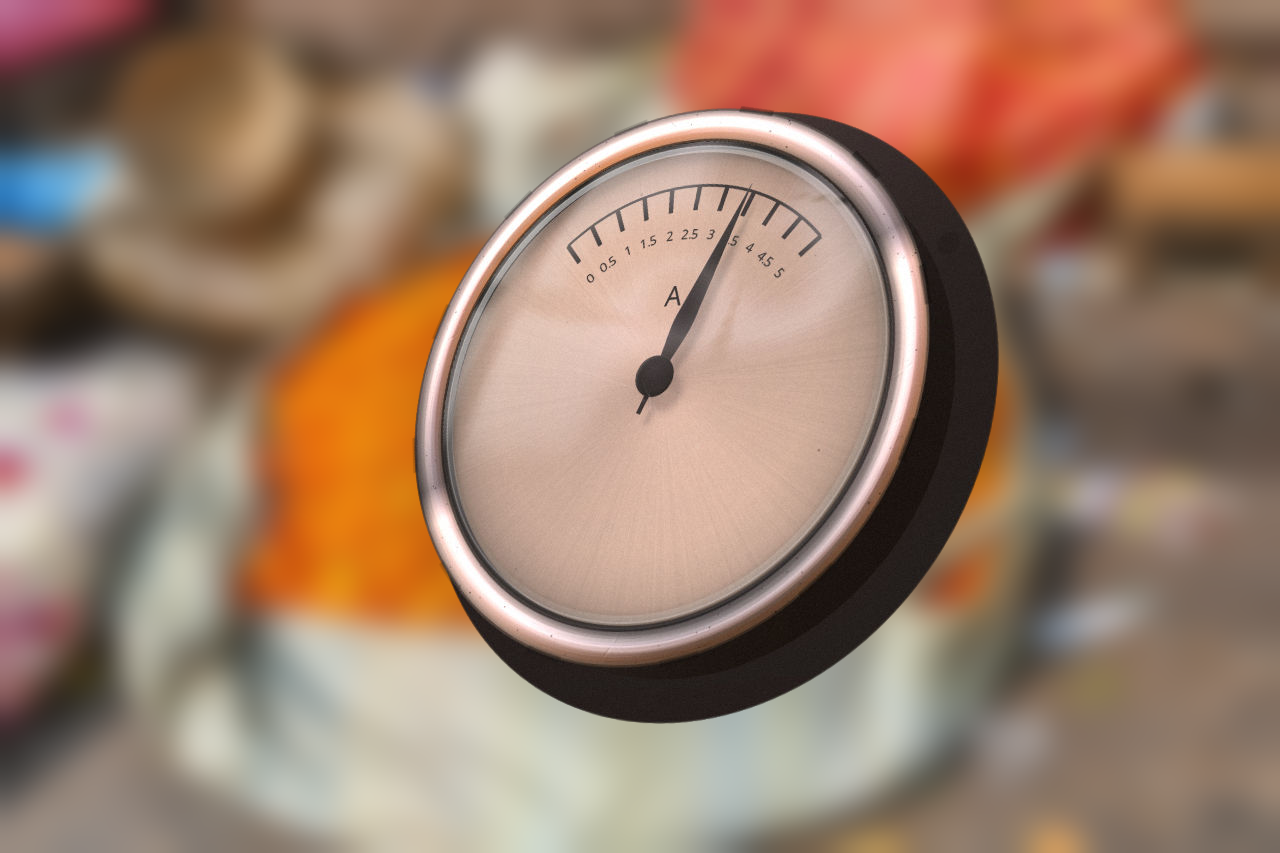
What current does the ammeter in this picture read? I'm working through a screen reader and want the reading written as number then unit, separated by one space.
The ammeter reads 3.5 A
